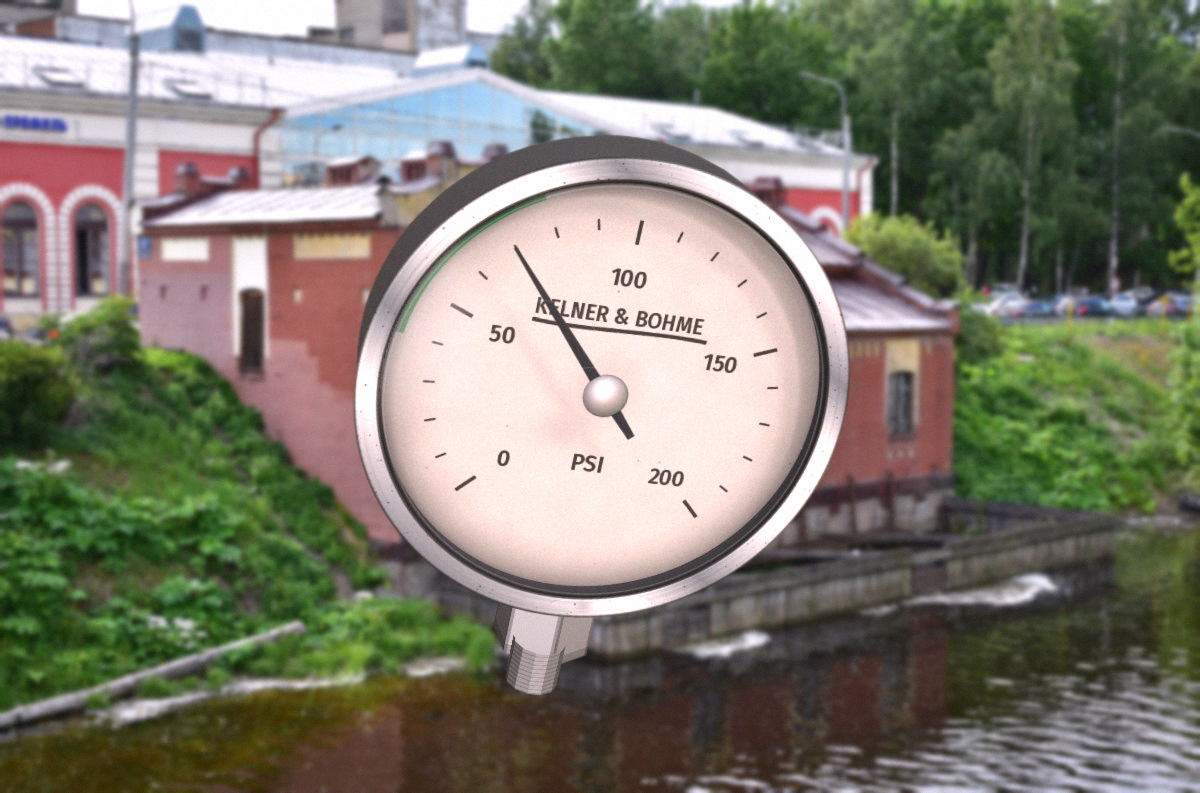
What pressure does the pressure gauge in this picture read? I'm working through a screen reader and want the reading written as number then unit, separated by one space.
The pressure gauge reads 70 psi
